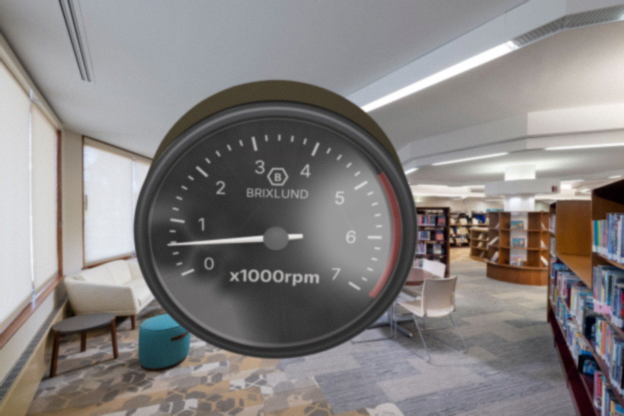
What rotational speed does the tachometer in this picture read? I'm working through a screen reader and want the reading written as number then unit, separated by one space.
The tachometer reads 600 rpm
